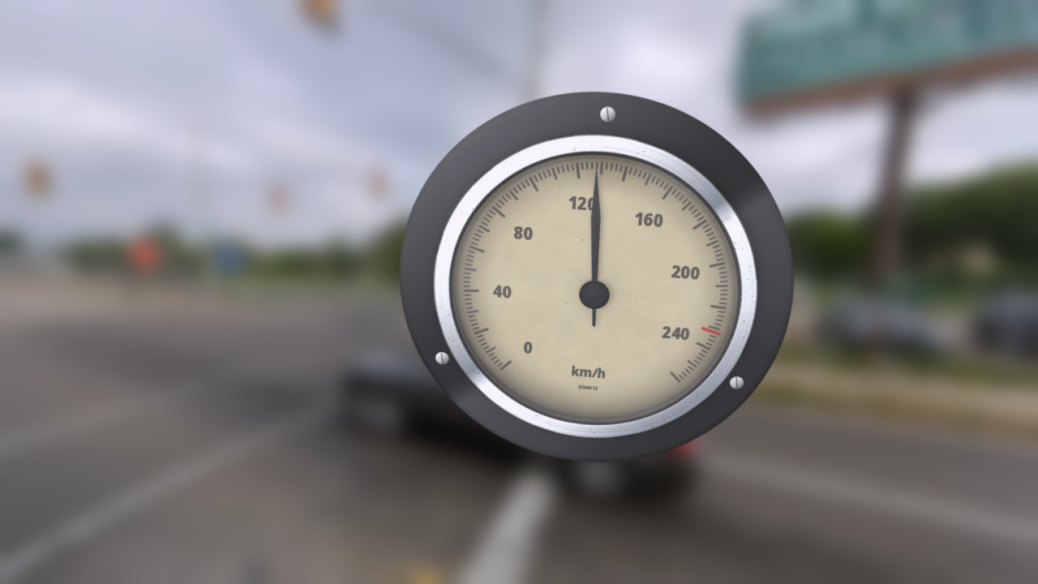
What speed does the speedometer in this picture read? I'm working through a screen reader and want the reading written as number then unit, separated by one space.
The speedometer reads 128 km/h
